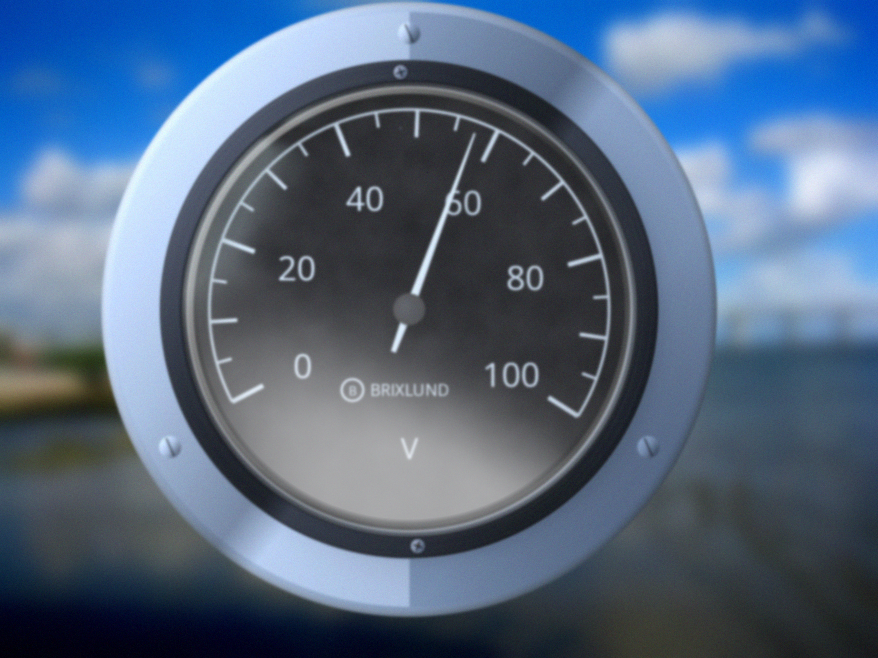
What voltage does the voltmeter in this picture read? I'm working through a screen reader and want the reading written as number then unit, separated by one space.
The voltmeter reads 57.5 V
